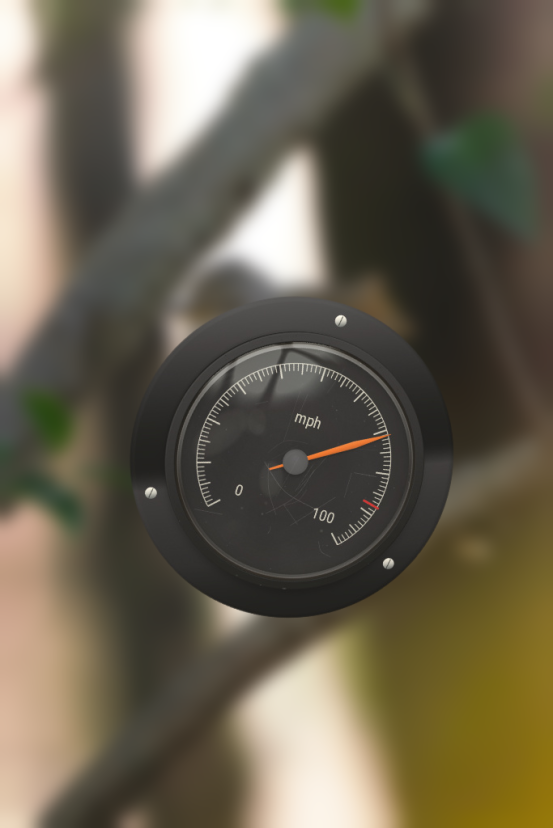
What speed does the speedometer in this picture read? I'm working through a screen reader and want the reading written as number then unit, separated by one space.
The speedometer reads 71 mph
